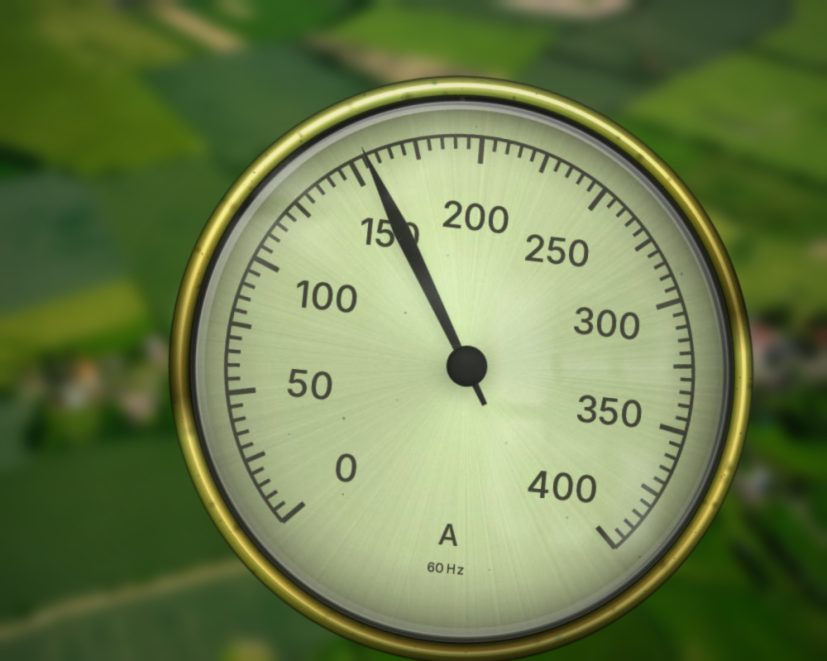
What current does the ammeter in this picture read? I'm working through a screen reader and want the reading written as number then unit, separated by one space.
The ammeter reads 155 A
